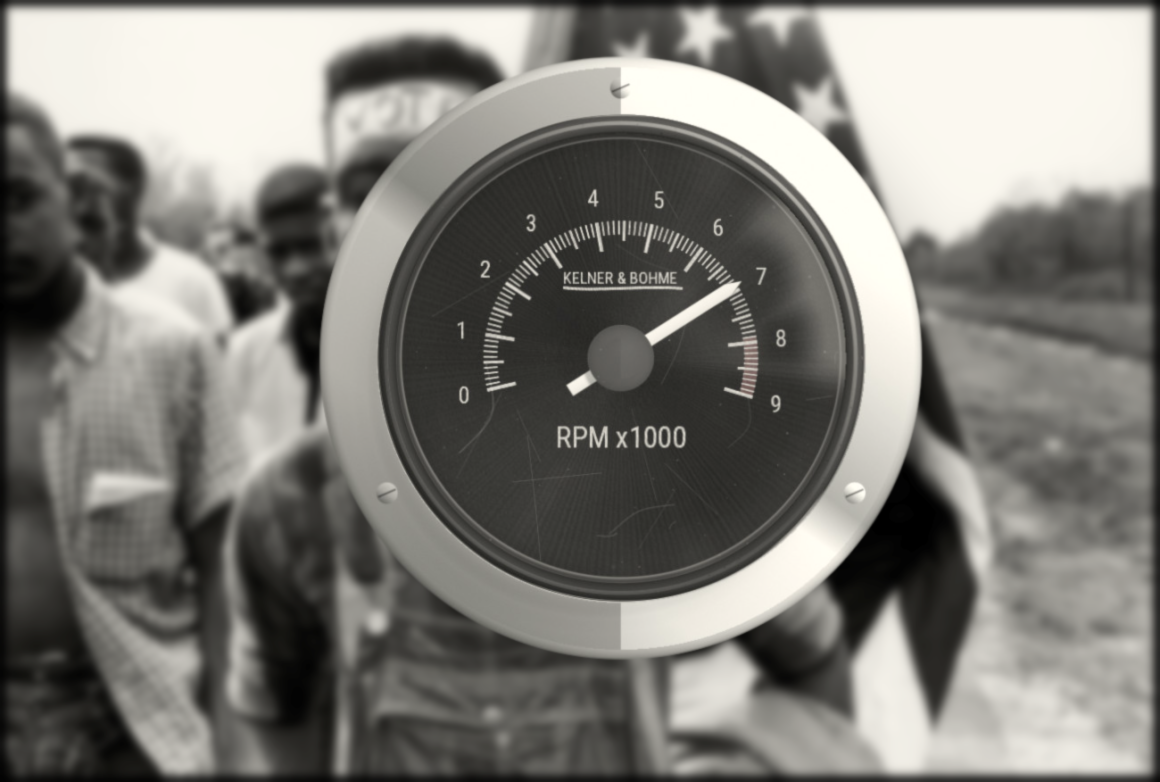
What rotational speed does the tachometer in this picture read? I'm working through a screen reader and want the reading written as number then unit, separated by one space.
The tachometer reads 6900 rpm
